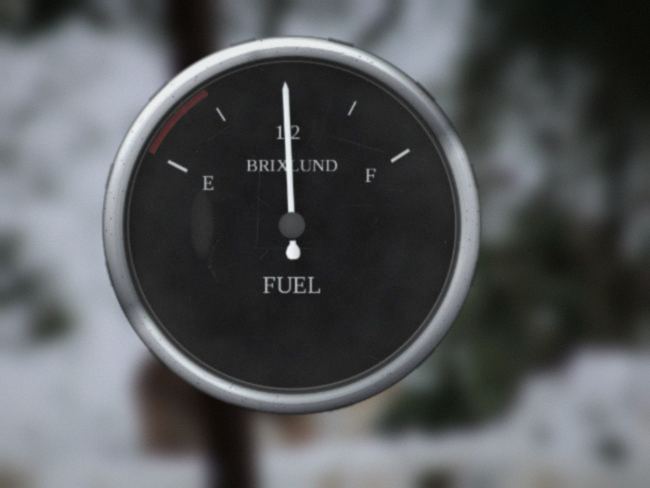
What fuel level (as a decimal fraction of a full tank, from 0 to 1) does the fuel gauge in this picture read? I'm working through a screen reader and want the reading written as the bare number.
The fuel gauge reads 0.5
